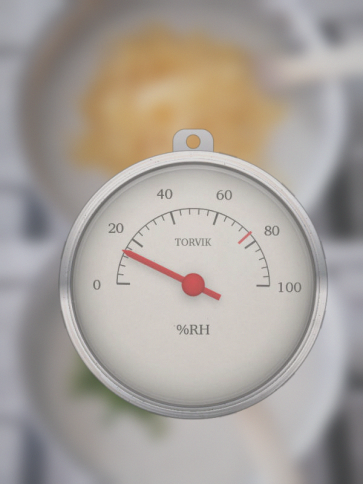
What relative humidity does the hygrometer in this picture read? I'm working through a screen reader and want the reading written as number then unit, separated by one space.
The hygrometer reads 14 %
